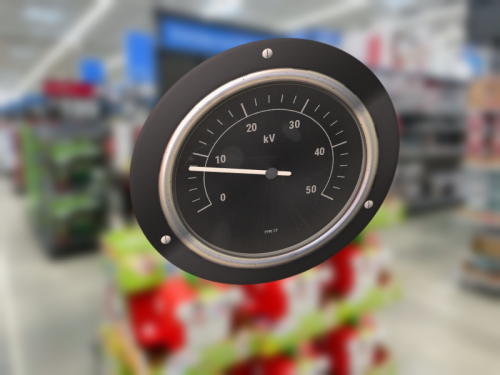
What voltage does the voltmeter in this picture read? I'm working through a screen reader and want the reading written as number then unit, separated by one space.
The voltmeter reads 8 kV
